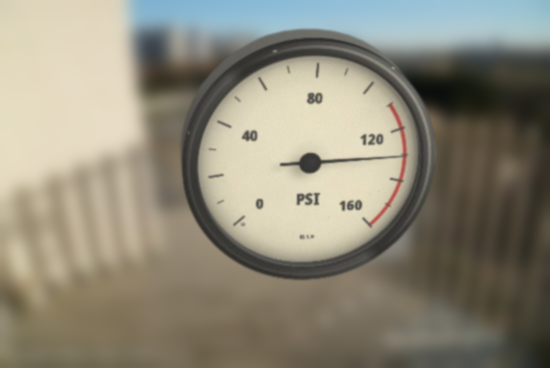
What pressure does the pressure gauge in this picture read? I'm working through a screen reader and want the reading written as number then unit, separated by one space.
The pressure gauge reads 130 psi
